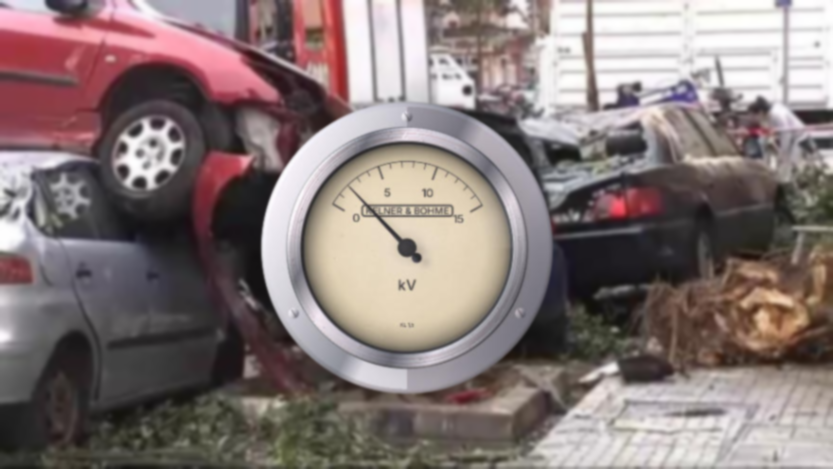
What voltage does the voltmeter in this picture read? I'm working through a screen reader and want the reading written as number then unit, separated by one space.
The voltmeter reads 2 kV
